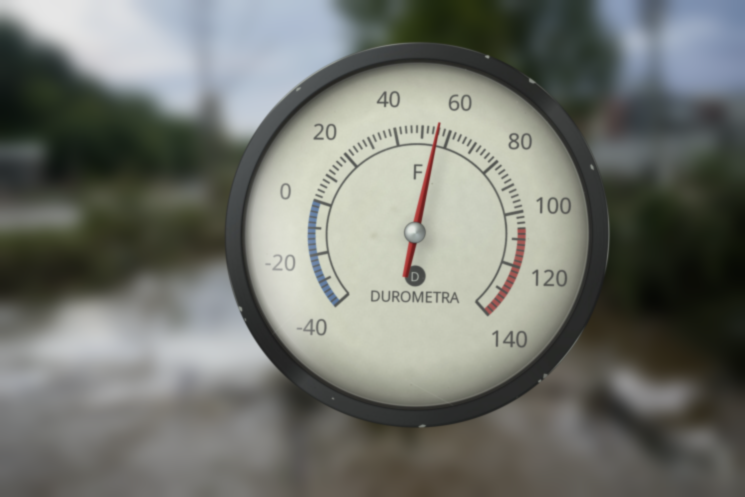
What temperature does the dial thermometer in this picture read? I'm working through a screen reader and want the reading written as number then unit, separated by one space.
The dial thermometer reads 56 °F
